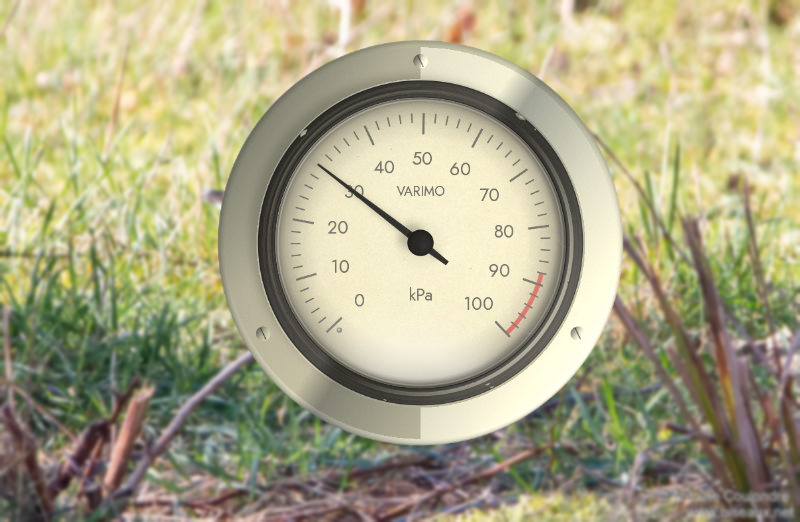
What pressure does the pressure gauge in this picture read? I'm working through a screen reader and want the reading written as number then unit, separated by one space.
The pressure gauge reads 30 kPa
